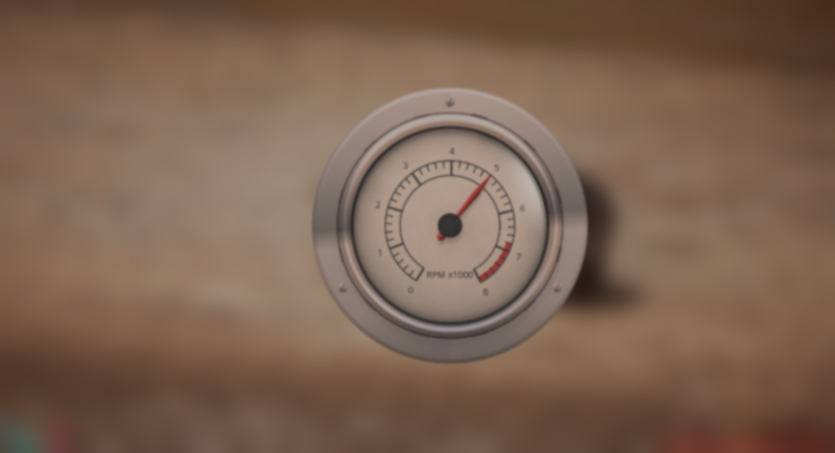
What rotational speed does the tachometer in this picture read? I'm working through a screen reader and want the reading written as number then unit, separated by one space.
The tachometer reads 5000 rpm
